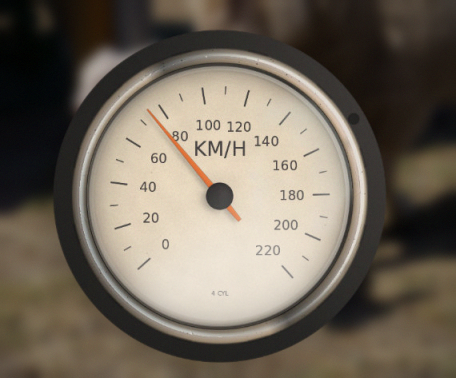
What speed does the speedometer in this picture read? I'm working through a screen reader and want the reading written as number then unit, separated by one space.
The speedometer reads 75 km/h
